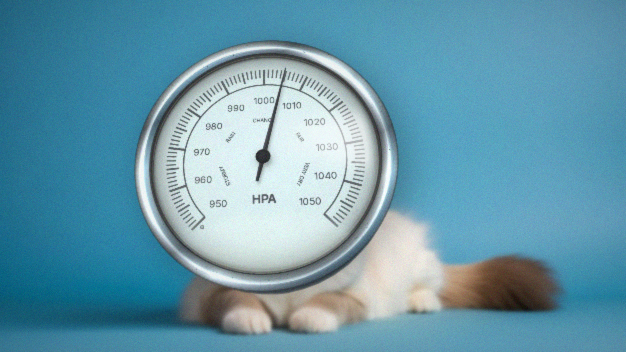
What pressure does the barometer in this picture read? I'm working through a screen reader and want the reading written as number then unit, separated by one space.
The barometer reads 1005 hPa
